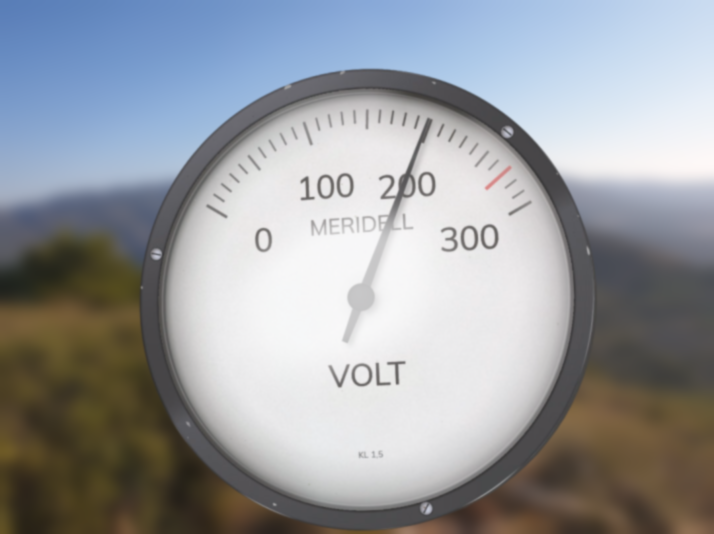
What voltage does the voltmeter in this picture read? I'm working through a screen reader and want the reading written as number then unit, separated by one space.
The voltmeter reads 200 V
